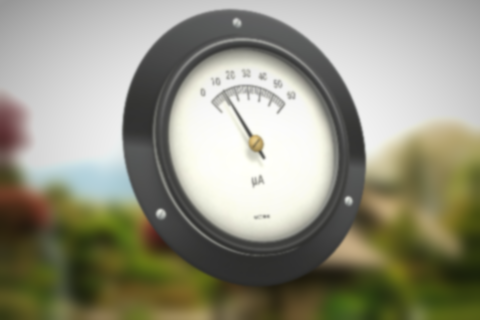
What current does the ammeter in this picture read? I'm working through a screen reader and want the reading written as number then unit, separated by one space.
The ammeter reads 10 µA
